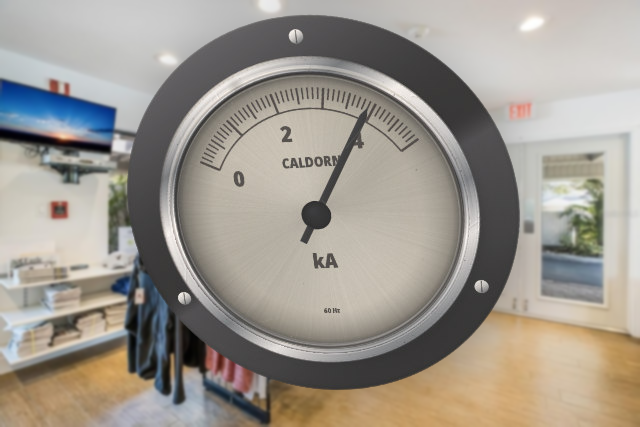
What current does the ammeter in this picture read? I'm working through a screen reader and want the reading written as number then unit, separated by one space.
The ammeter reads 3.9 kA
